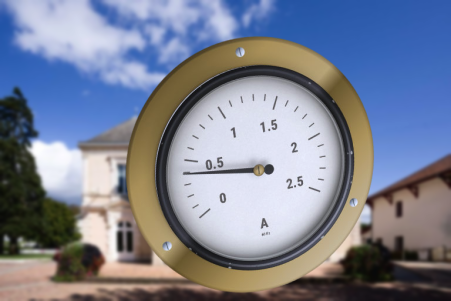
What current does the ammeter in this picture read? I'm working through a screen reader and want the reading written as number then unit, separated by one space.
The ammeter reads 0.4 A
